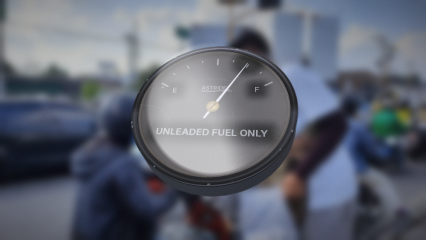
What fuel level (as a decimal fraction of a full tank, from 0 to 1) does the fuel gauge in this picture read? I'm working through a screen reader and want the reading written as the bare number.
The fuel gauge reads 0.75
